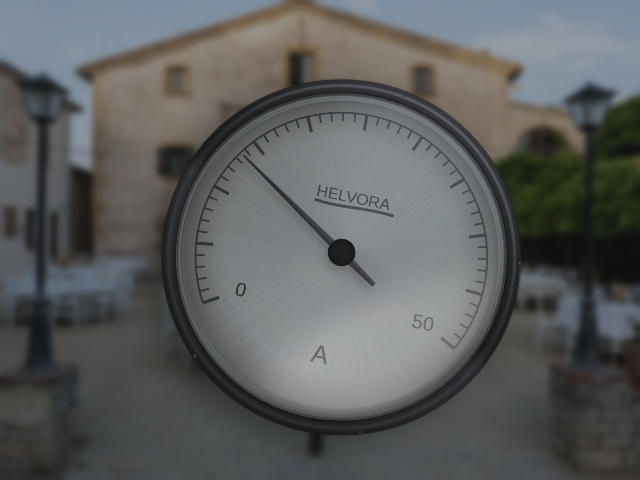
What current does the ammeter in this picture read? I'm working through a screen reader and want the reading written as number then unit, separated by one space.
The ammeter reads 13.5 A
